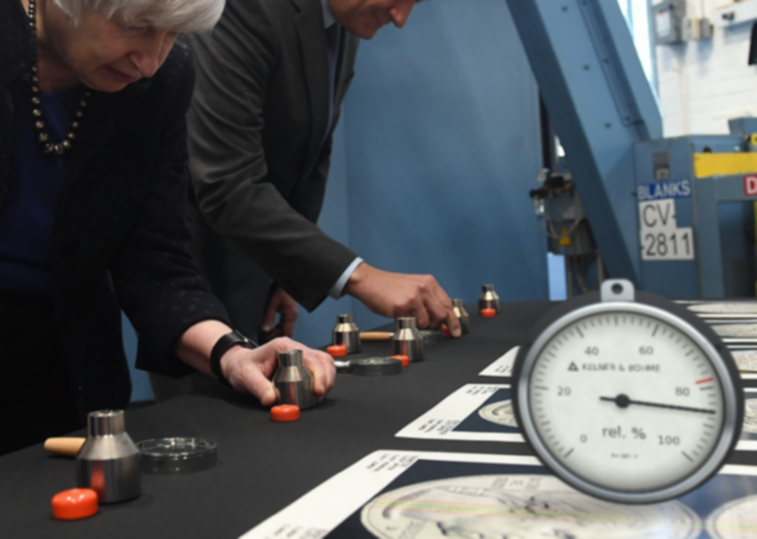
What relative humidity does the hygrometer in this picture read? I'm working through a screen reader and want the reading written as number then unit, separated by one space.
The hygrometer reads 86 %
